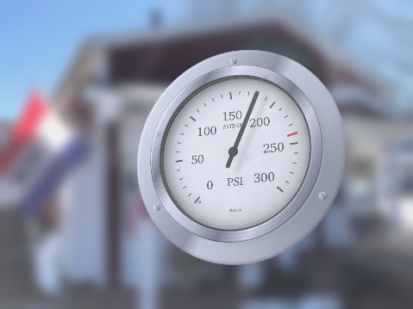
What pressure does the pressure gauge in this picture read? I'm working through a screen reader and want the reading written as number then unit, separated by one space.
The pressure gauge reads 180 psi
